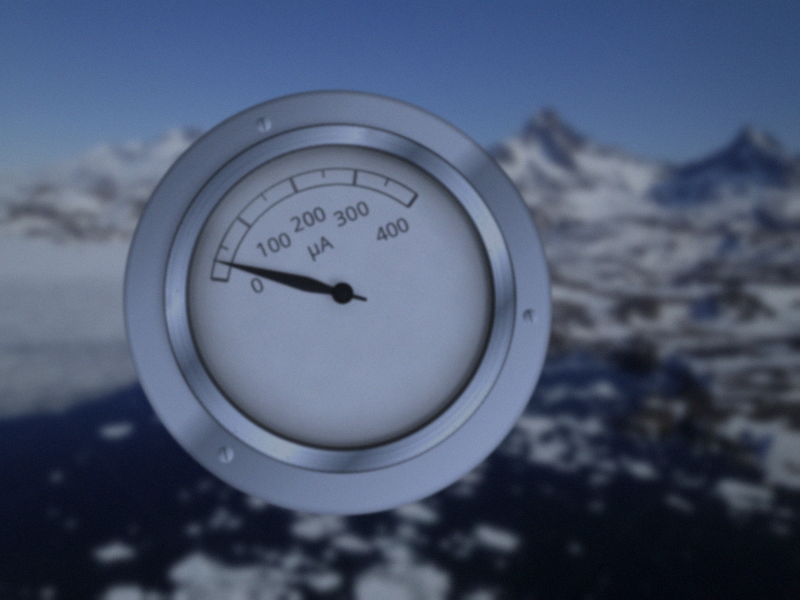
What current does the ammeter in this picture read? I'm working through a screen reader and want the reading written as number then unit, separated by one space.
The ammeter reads 25 µA
